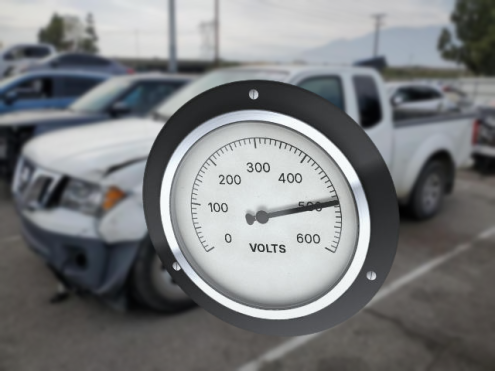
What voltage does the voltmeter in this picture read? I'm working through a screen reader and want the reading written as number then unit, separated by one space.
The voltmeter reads 500 V
